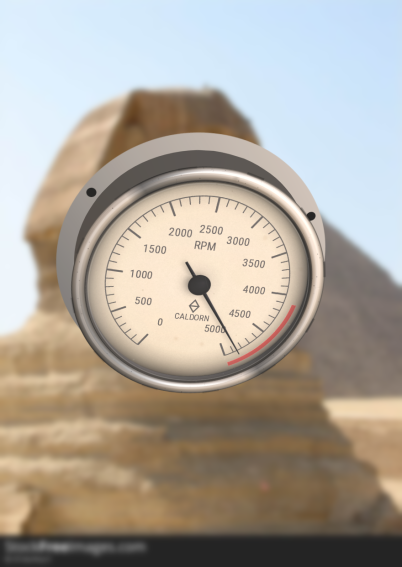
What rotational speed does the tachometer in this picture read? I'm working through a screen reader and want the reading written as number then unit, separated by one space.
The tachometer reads 4850 rpm
